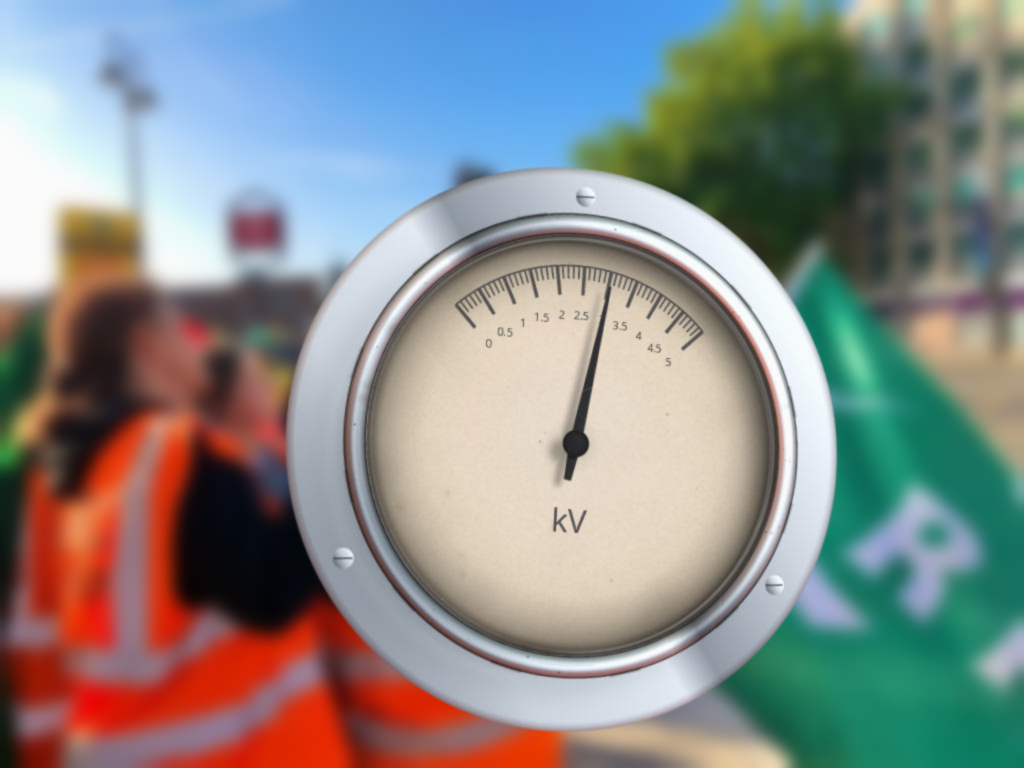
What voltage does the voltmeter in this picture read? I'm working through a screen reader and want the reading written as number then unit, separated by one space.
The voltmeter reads 3 kV
